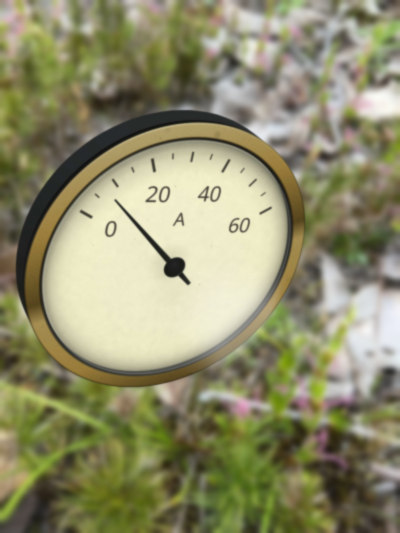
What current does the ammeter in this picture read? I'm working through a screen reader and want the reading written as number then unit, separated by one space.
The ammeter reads 7.5 A
